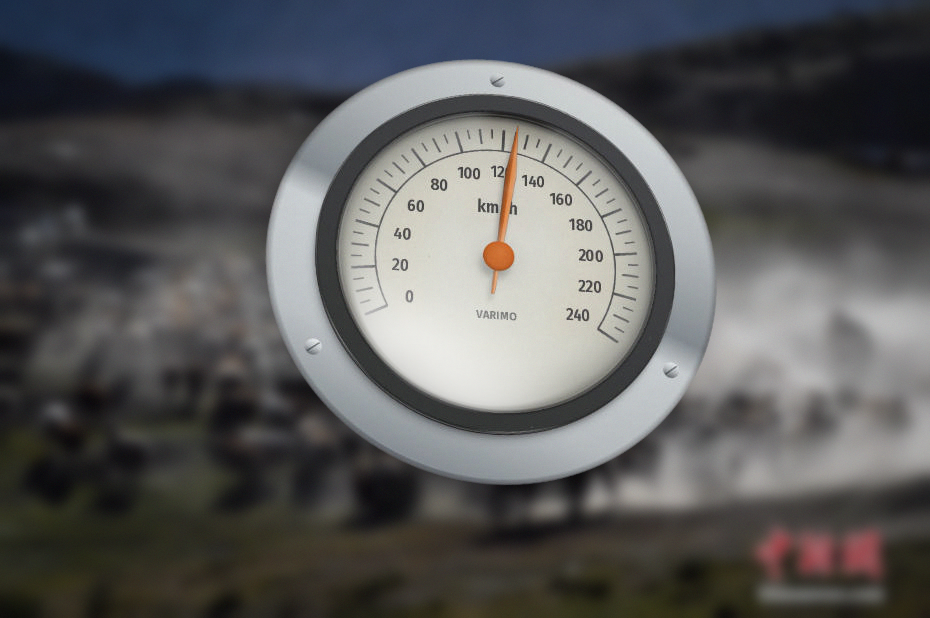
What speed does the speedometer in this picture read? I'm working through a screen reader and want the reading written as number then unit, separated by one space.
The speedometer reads 125 km/h
